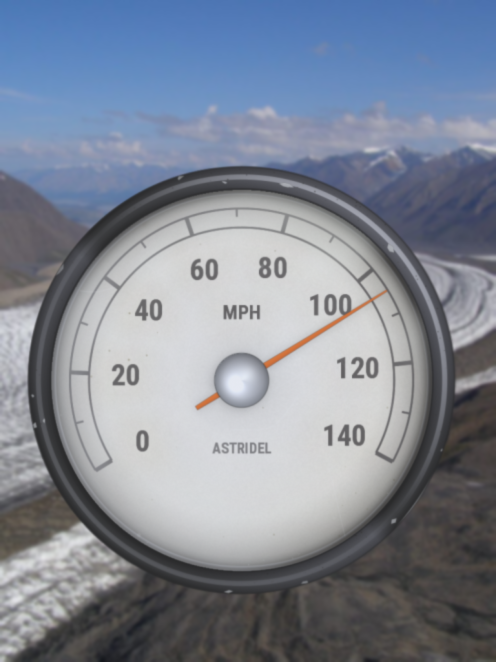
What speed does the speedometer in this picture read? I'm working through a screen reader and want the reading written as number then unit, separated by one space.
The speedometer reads 105 mph
